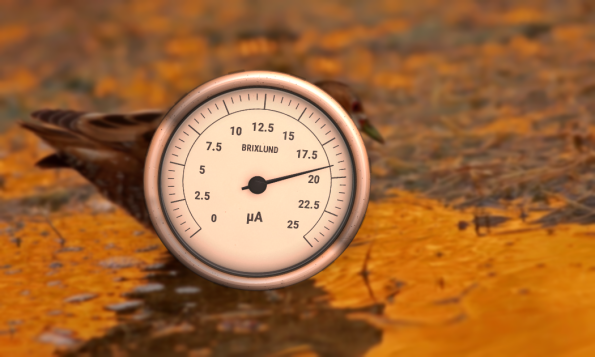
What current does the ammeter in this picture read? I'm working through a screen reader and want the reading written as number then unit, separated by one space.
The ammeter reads 19 µA
